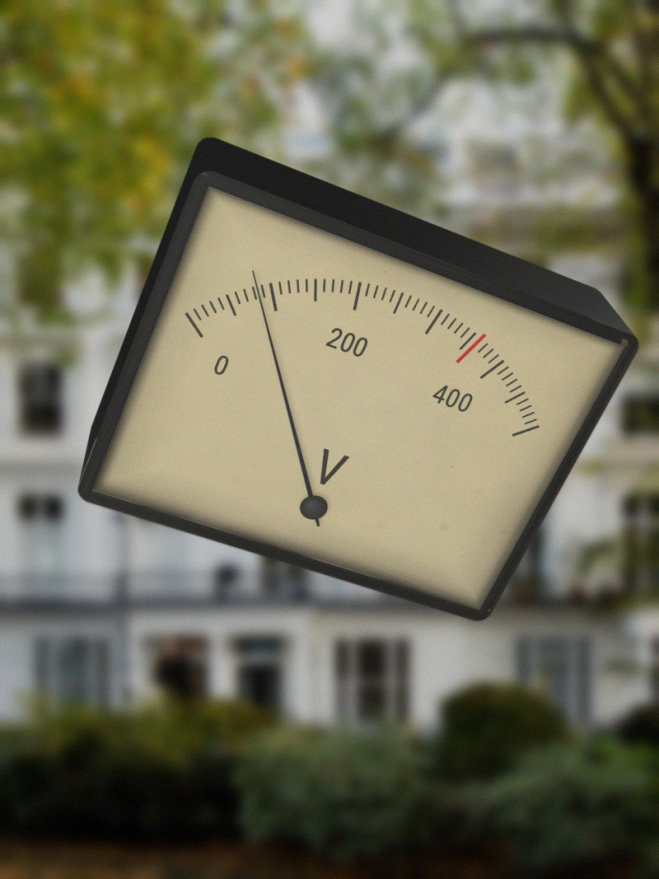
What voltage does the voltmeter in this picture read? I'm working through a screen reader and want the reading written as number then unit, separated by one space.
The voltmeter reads 85 V
